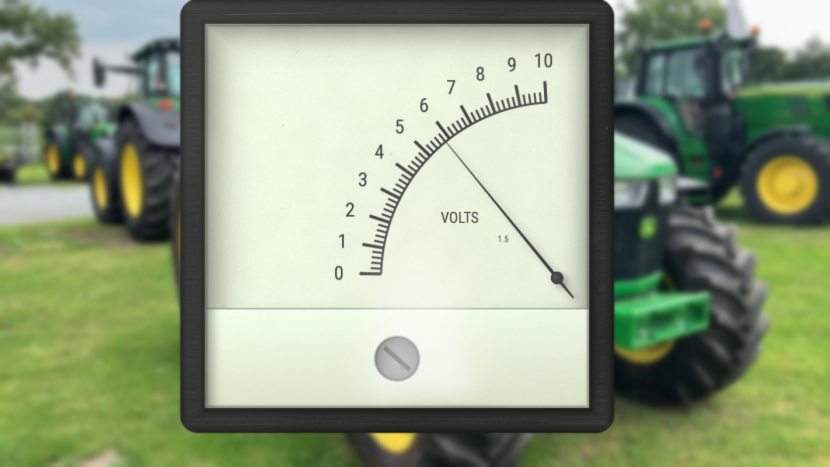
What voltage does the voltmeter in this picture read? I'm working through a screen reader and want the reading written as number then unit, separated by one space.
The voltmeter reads 5.8 V
